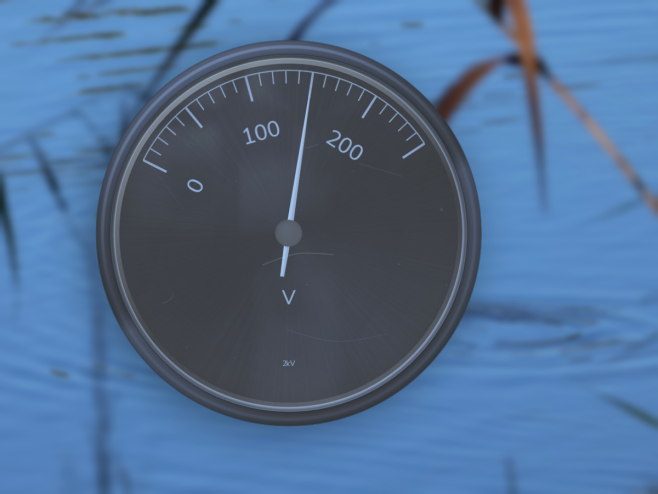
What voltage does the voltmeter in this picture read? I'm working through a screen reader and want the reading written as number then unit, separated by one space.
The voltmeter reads 150 V
